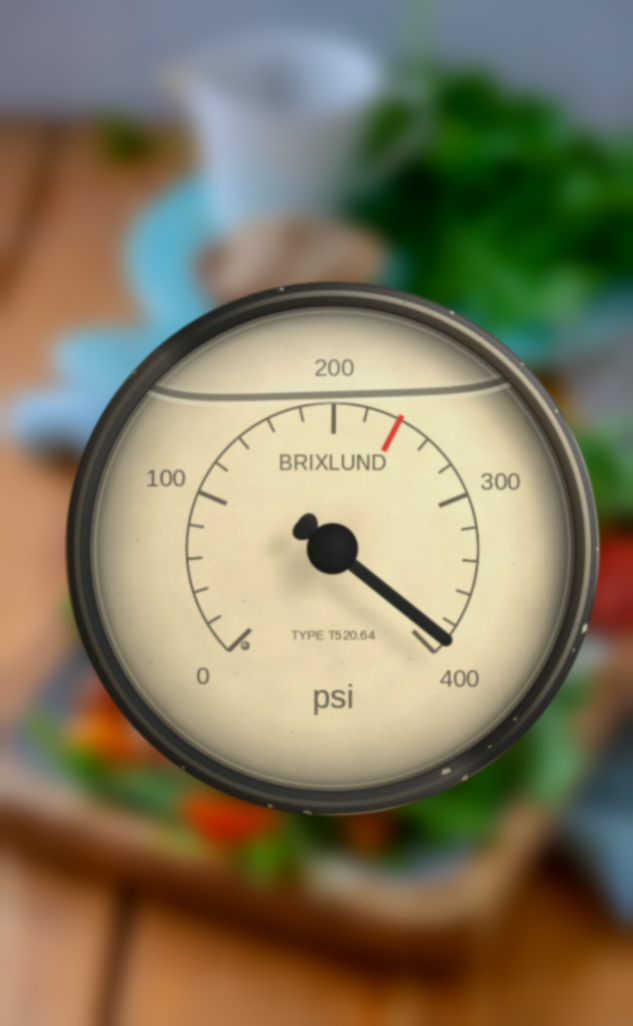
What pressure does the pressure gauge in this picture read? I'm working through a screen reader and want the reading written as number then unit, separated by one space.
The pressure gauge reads 390 psi
